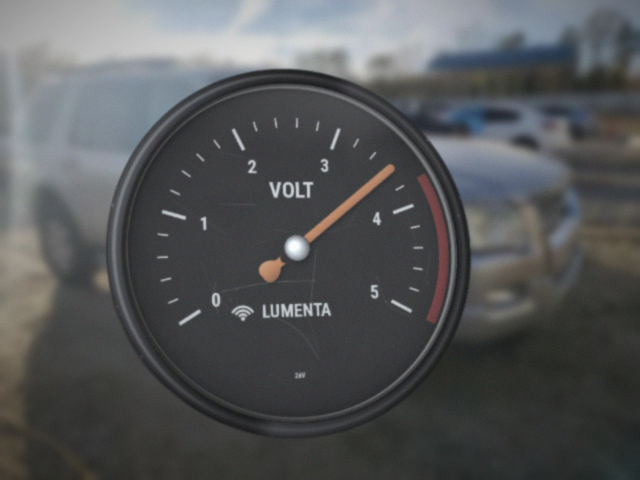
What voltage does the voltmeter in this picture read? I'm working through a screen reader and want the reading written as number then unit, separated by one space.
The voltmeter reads 3.6 V
